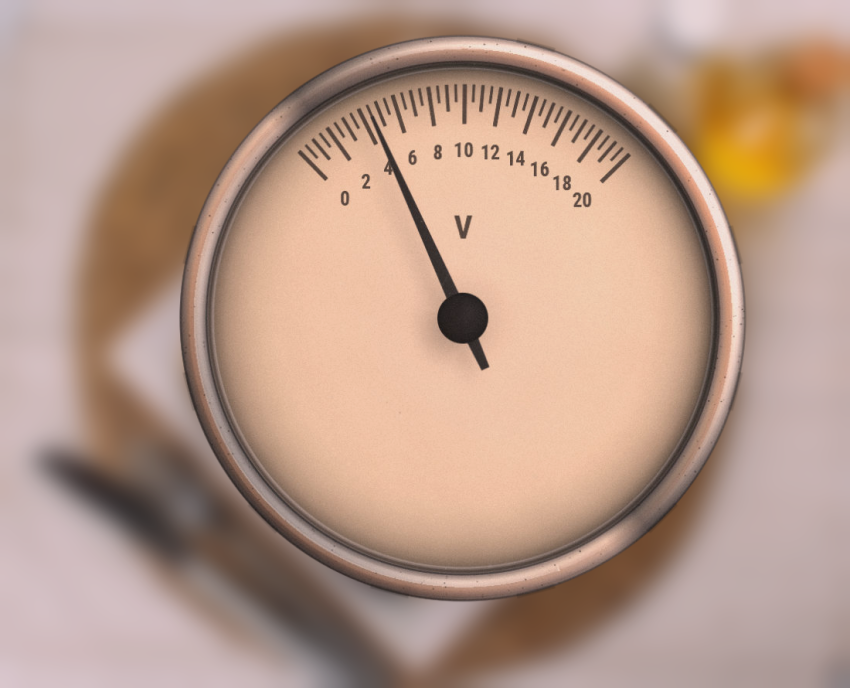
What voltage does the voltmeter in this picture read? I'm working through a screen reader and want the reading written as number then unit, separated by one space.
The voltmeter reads 4.5 V
